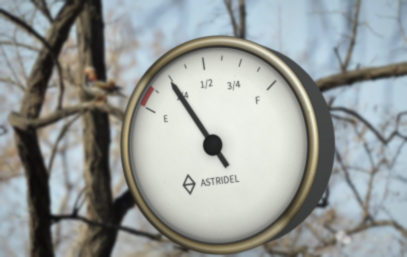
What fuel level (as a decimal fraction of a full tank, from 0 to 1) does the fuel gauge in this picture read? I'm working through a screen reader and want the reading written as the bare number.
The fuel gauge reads 0.25
